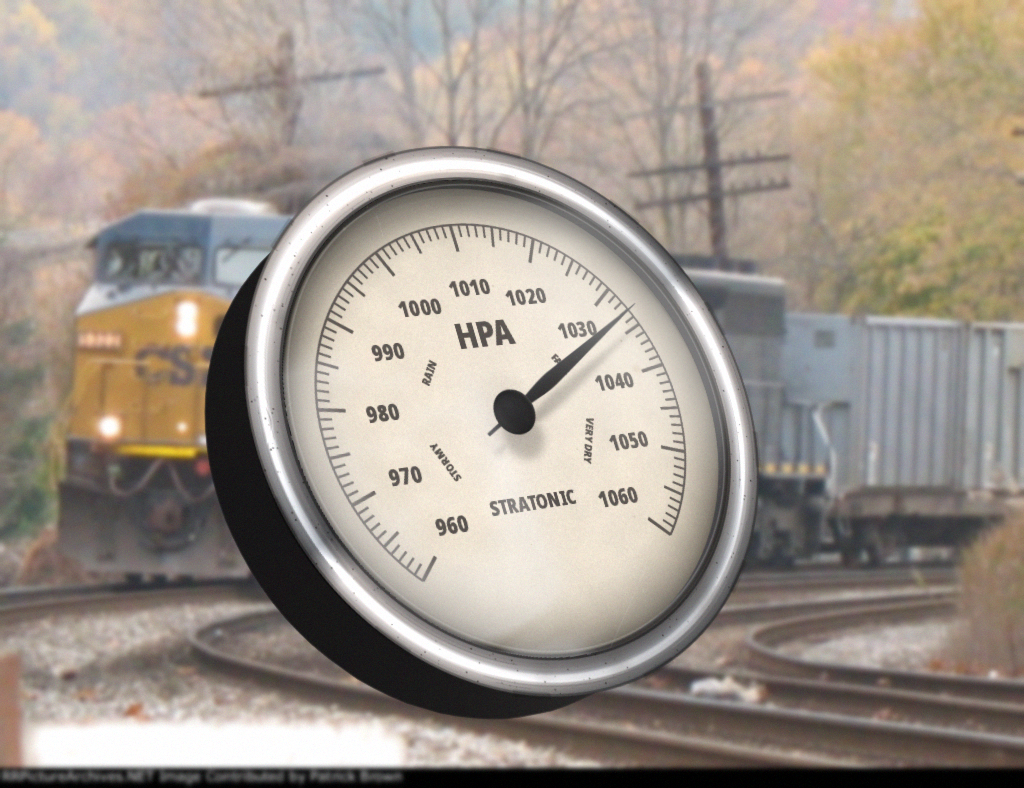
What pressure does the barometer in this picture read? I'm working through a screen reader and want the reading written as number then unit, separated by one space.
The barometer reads 1033 hPa
